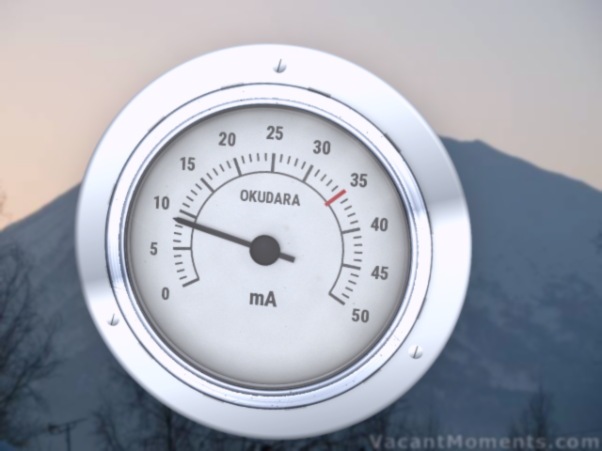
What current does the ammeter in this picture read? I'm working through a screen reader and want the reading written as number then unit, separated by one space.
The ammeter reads 9 mA
